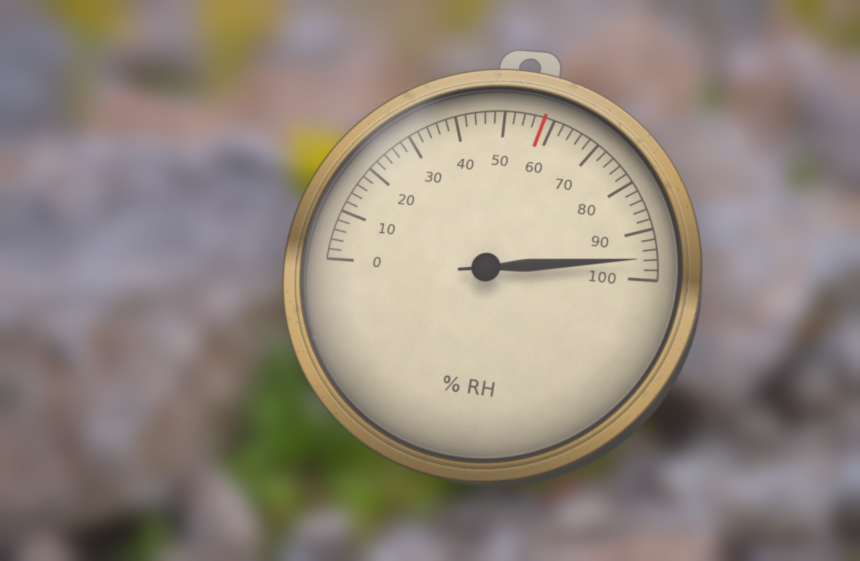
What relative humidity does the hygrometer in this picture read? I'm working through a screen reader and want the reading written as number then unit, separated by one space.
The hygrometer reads 96 %
